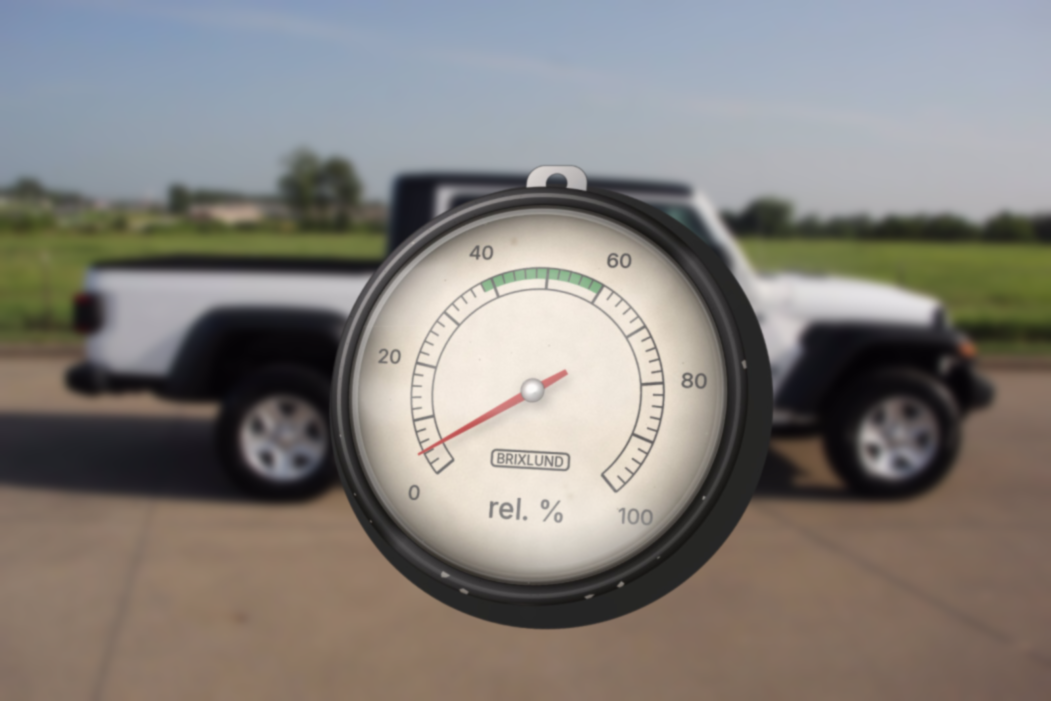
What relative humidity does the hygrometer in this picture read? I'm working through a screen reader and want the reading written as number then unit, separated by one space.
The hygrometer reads 4 %
